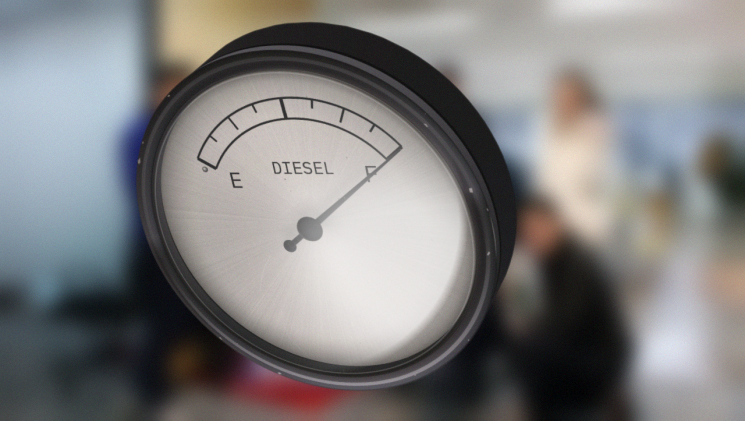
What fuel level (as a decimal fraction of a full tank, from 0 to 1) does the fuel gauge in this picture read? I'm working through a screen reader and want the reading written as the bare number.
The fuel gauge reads 1
